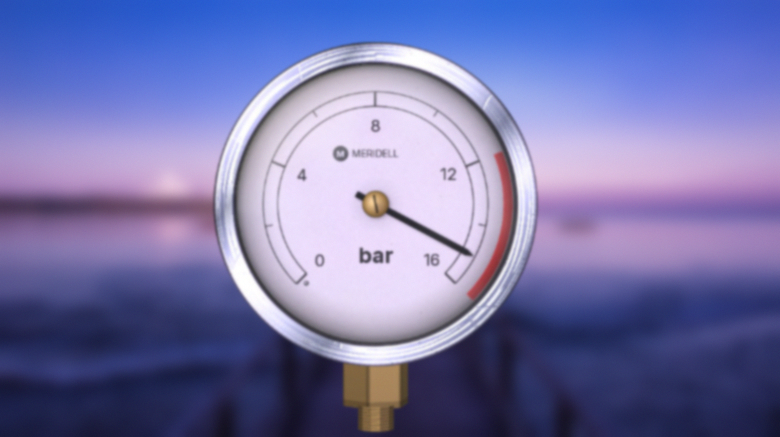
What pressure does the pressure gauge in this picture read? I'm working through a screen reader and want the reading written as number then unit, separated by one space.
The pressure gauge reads 15 bar
